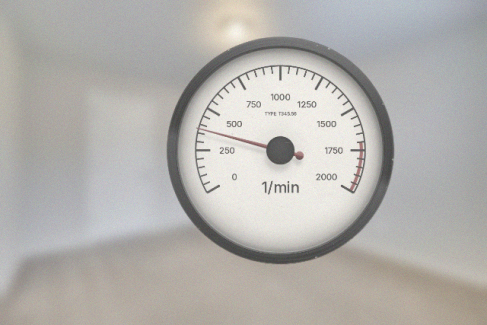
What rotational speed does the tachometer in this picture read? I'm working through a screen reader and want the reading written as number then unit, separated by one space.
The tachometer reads 375 rpm
